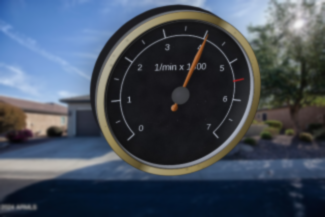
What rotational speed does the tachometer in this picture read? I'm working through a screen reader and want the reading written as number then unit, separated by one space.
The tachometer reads 4000 rpm
